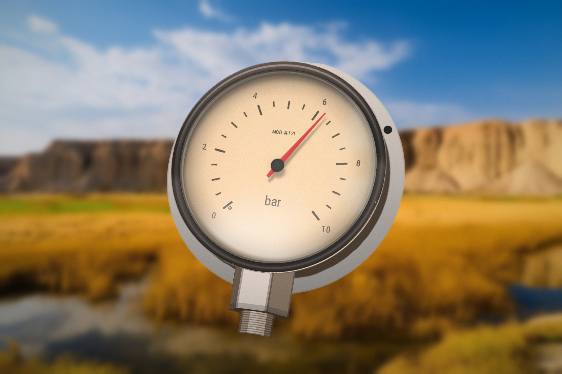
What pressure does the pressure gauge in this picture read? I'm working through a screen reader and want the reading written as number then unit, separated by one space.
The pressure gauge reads 6.25 bar
